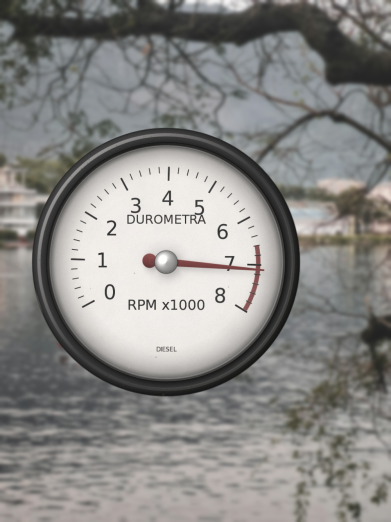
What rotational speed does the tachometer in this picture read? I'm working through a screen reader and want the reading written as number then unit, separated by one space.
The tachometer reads 7100 rpm
